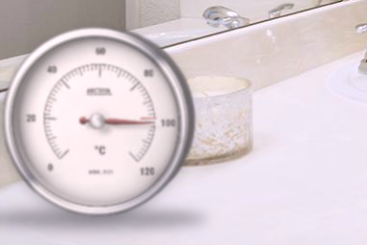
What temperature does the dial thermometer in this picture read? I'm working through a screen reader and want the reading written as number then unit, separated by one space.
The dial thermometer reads 100 °C
